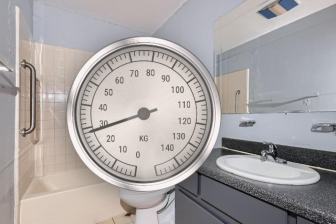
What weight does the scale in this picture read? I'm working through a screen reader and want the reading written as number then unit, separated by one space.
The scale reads 28 kg
